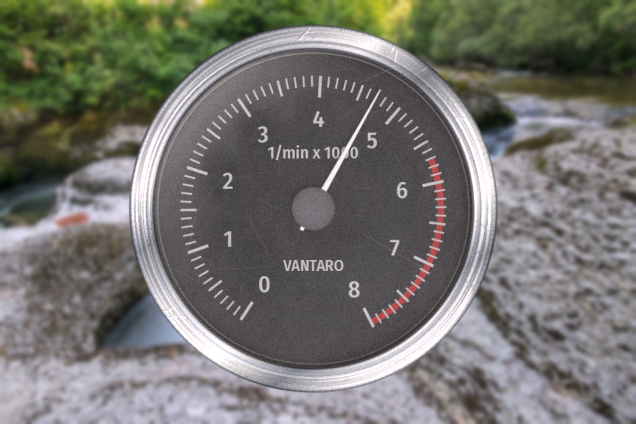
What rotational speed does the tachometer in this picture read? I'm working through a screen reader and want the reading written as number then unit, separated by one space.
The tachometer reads 4700 rpm
